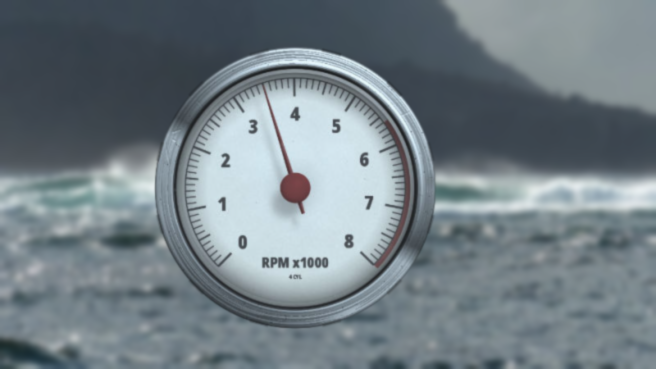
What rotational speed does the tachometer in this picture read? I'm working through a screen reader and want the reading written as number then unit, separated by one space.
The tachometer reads 3500 rpm
